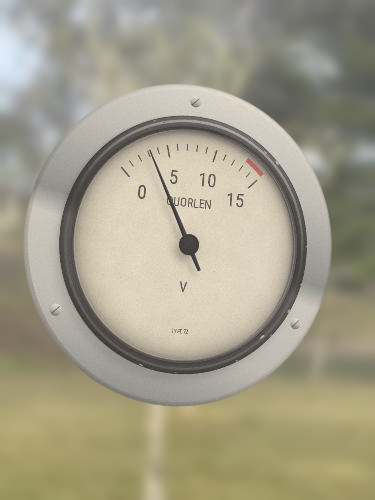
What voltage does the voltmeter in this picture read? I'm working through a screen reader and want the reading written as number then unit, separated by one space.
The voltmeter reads 3 V
